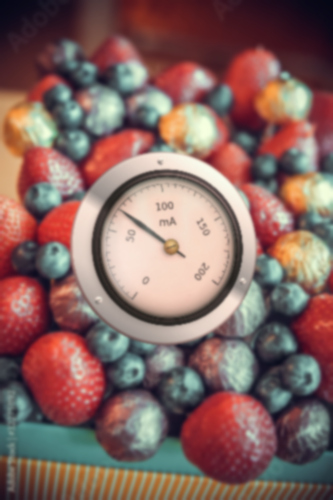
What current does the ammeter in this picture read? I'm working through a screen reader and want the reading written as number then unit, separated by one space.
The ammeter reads 65 mA
